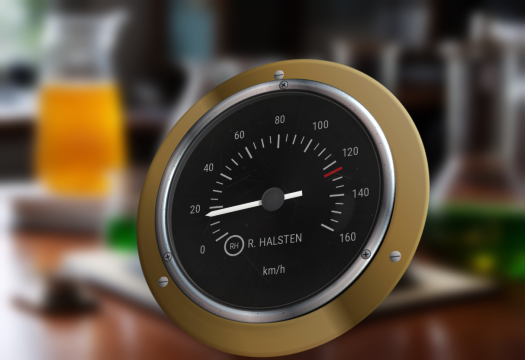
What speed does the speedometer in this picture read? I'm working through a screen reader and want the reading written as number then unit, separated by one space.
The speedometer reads 15 km/h
